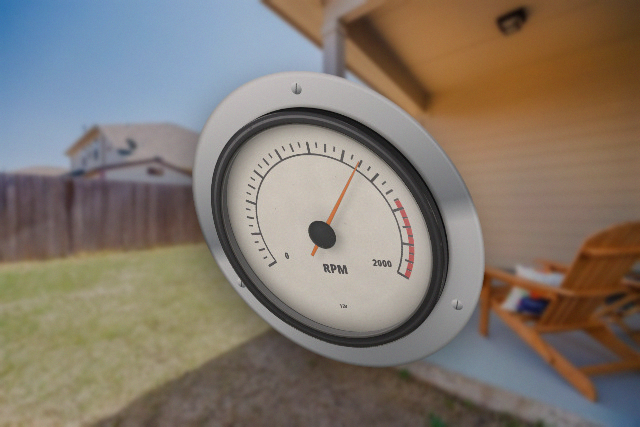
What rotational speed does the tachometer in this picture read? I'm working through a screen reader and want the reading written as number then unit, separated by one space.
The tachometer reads 1300 rpm
